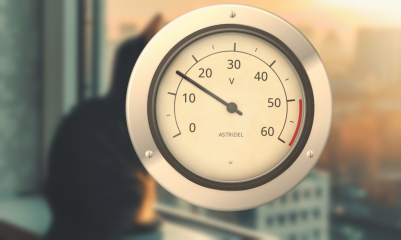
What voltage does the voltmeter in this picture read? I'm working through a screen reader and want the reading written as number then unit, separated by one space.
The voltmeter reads 15 V
